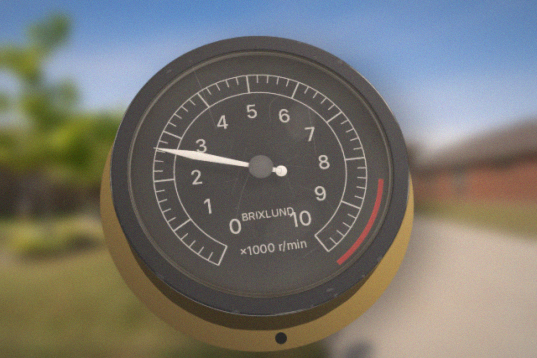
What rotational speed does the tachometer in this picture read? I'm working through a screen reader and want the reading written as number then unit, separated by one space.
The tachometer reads 2600 rpm
